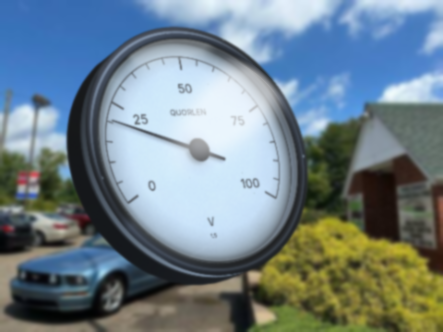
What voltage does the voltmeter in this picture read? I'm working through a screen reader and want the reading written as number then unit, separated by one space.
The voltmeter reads 20 V
